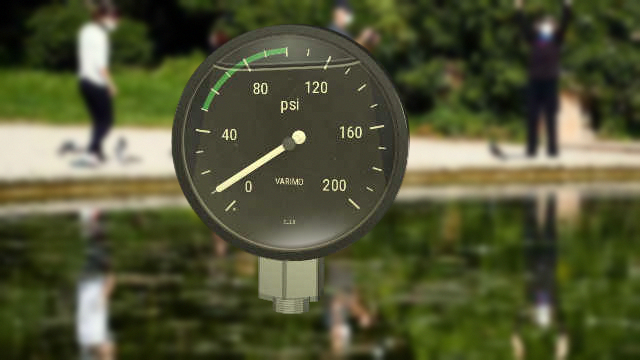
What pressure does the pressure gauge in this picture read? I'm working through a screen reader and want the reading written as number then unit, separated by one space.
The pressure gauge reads 10 psi
